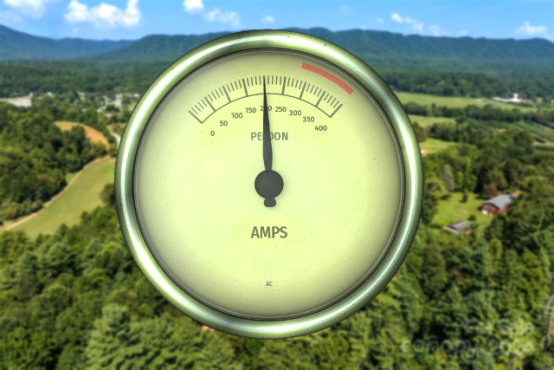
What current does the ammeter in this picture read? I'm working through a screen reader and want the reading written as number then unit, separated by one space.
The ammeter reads 200 A
